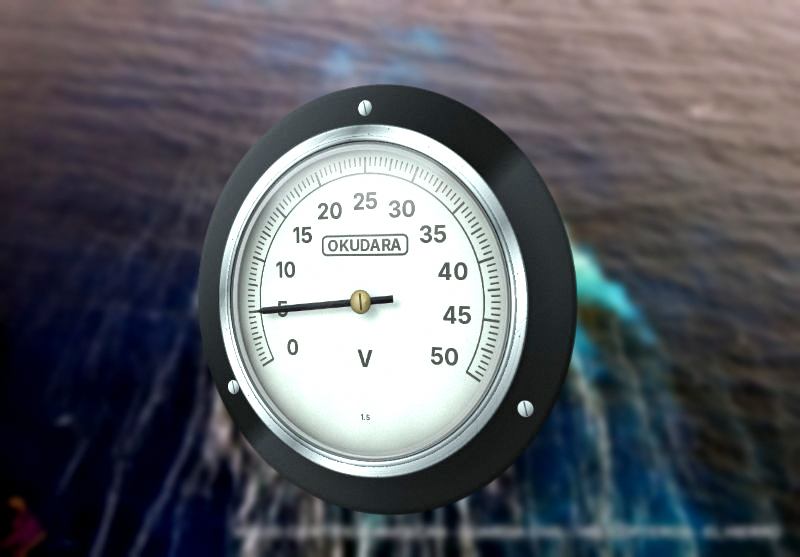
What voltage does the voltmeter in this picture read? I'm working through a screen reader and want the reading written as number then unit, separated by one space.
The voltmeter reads 5 V
